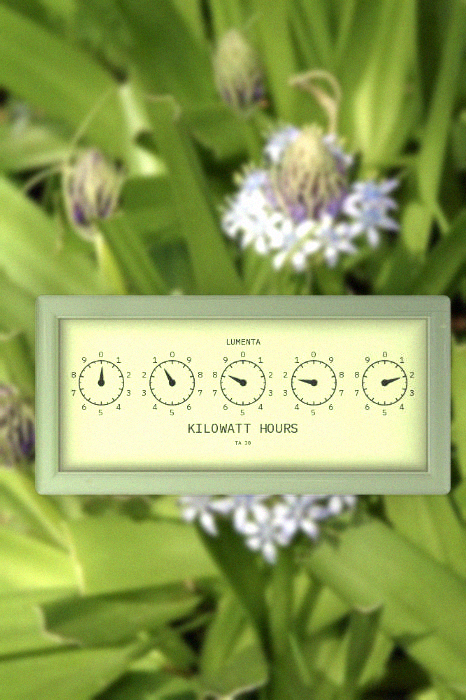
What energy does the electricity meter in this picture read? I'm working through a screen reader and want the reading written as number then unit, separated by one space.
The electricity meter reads 822 kWh
